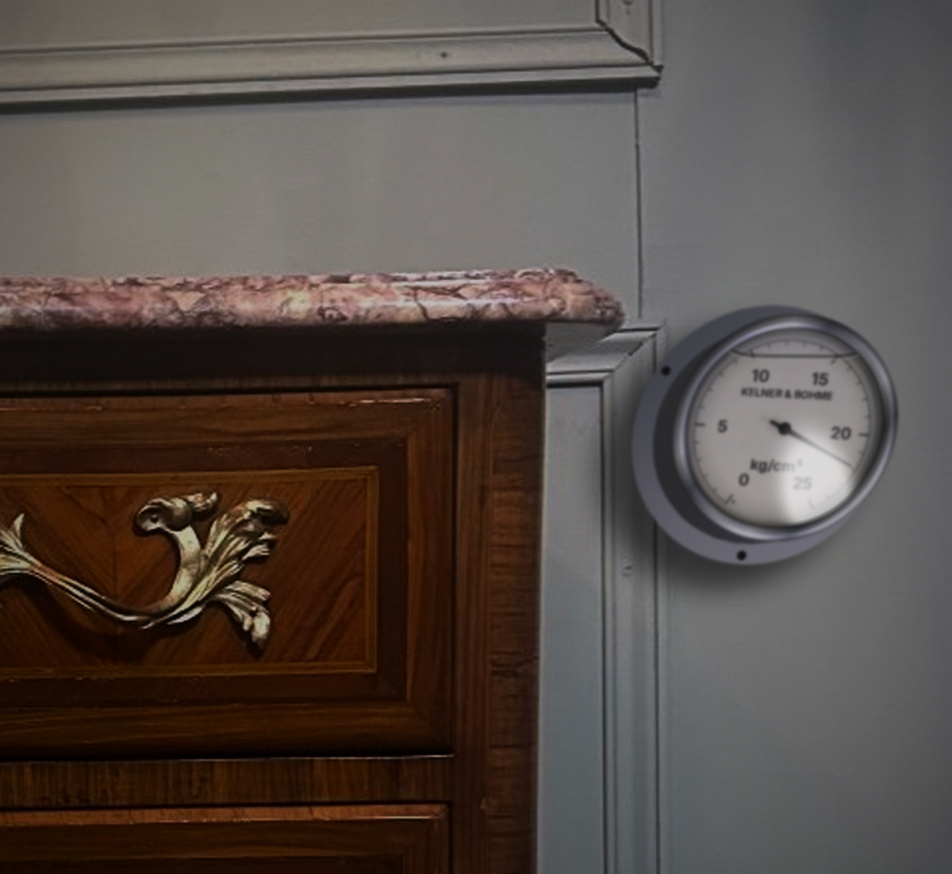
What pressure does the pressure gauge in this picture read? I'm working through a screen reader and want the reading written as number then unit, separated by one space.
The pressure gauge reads 22 kg/cm²
